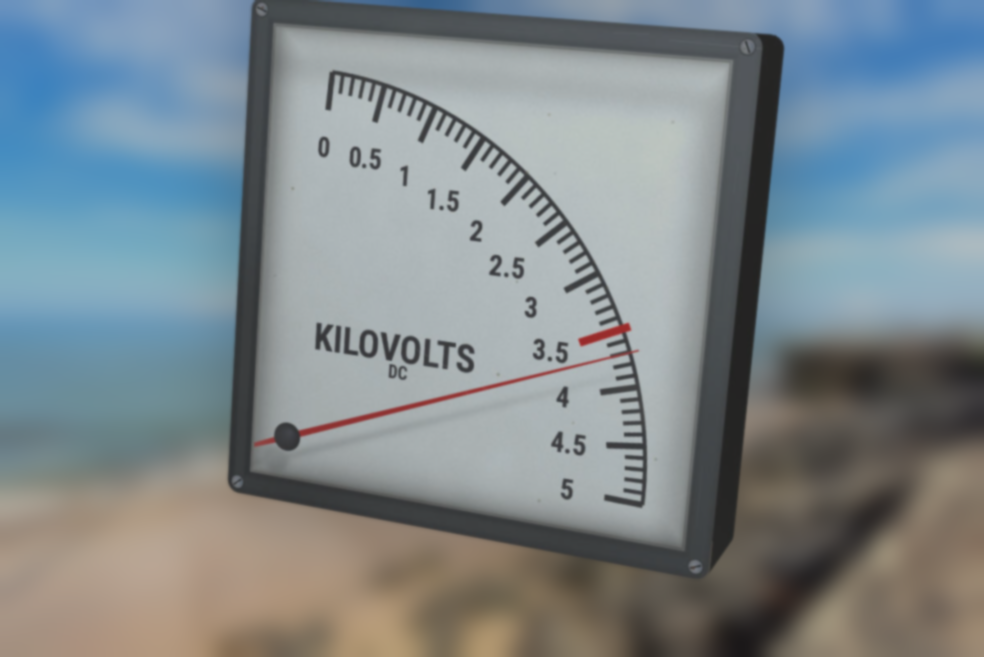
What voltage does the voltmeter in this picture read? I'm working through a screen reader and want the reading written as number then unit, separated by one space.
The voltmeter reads 3.7 kV
